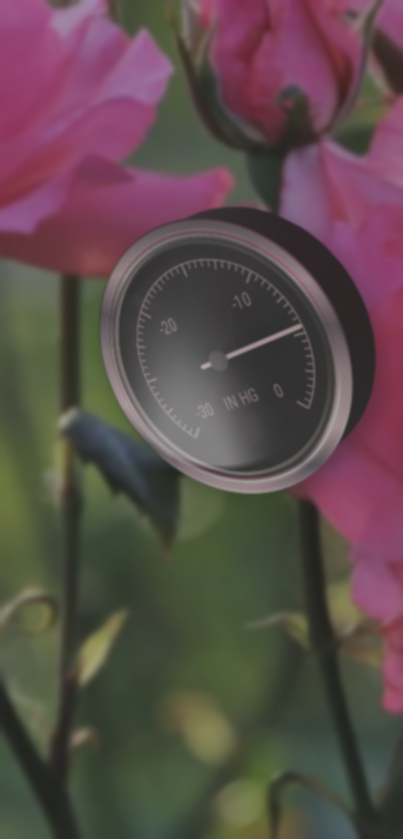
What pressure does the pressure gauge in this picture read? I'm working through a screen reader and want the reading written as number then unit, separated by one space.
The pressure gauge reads -5.5 inHg
